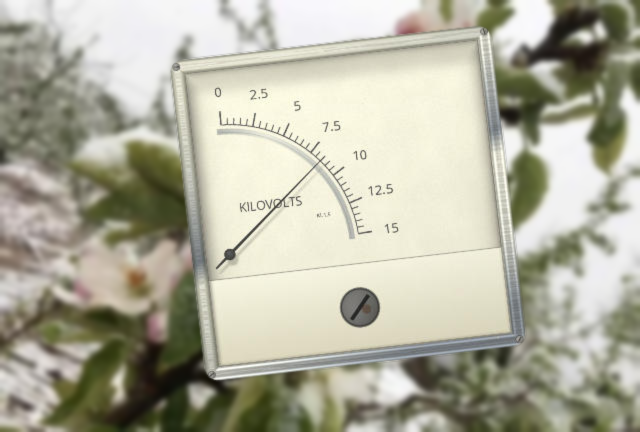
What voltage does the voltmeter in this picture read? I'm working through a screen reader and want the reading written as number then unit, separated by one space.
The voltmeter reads 8.5 kV
